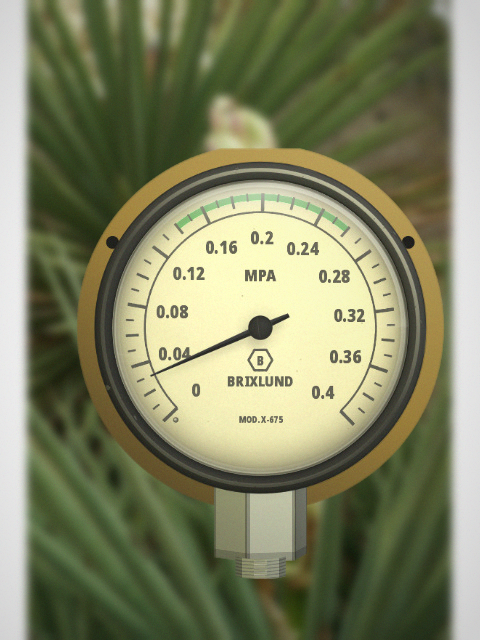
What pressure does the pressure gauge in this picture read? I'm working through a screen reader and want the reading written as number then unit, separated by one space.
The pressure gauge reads 0.03 MPa
